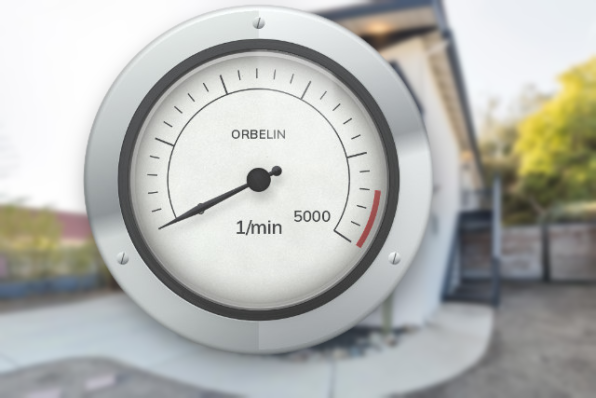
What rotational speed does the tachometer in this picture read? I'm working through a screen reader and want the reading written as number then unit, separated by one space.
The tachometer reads 0 rpm
